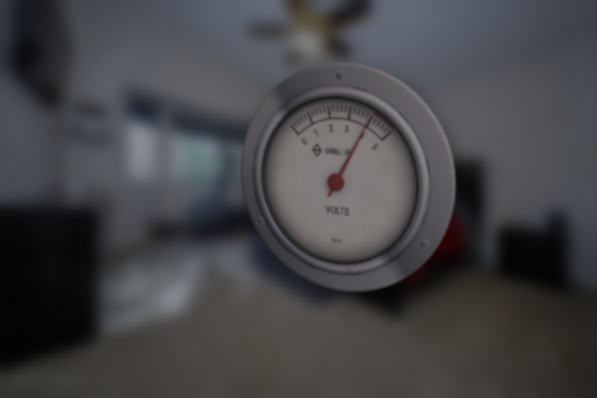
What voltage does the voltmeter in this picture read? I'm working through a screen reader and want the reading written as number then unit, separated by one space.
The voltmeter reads 4 V
